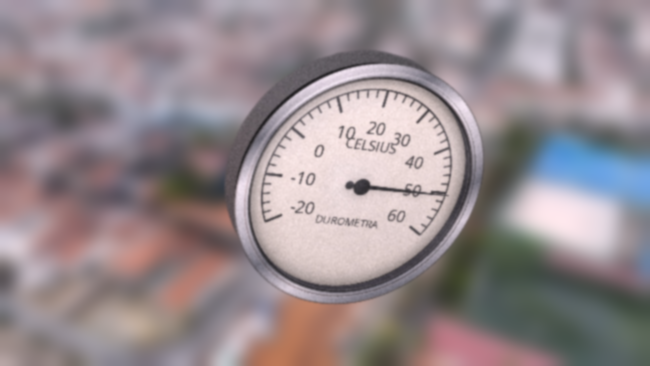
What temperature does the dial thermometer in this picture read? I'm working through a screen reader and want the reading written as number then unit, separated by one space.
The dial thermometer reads 50 °C
